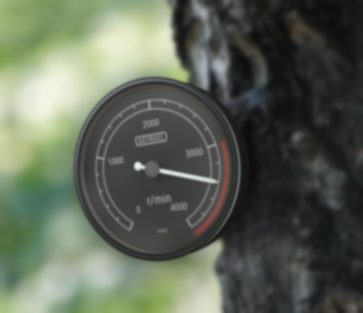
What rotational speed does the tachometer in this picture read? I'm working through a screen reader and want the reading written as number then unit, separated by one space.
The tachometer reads 3400 rpm
